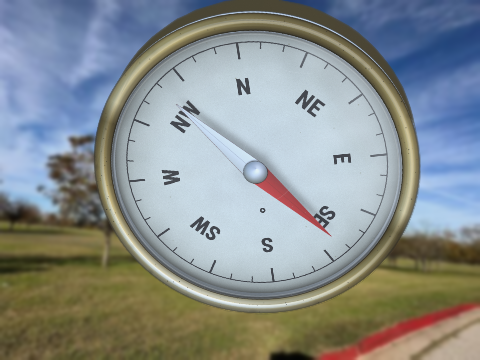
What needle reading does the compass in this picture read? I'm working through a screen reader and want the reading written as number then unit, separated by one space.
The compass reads 140 °
